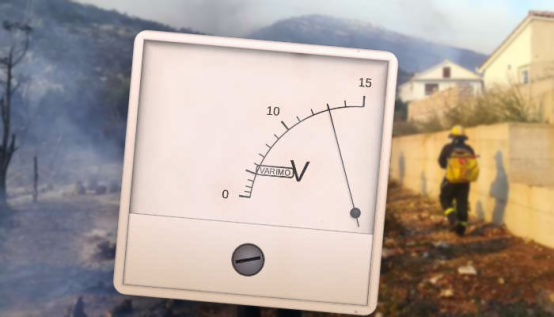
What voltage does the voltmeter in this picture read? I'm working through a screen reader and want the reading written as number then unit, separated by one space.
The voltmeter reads 13 V
